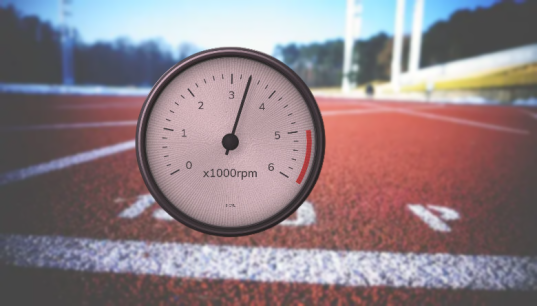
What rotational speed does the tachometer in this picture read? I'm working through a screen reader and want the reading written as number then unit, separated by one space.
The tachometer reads 3400 rpm
